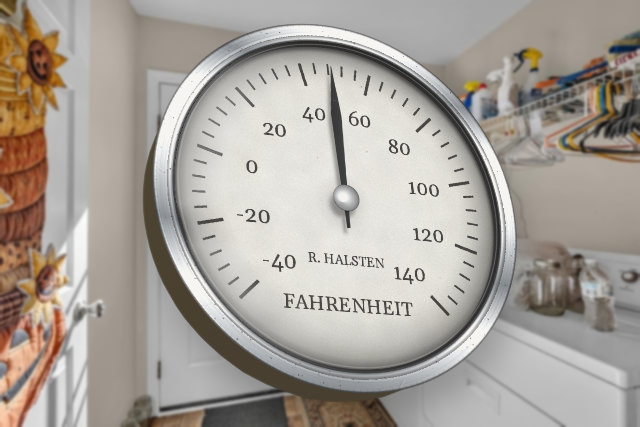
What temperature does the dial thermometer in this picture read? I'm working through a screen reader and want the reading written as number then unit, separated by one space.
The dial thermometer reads 48 °F
